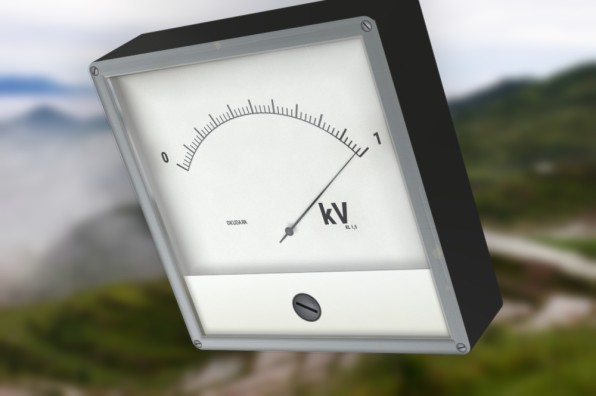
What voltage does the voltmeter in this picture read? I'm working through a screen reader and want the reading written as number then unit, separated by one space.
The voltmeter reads 0.98 kV
